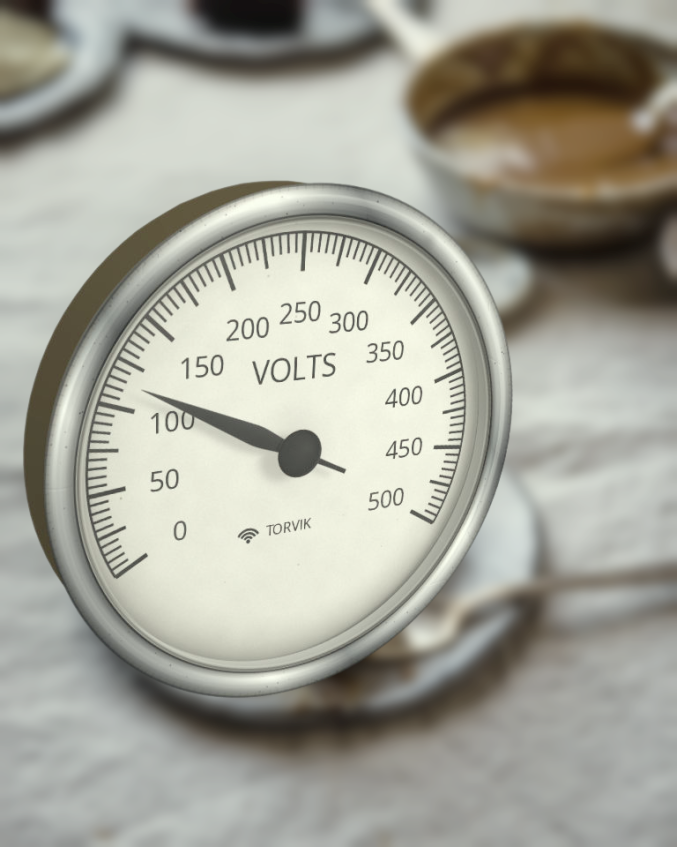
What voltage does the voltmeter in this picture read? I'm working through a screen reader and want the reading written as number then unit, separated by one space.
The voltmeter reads 115 V
